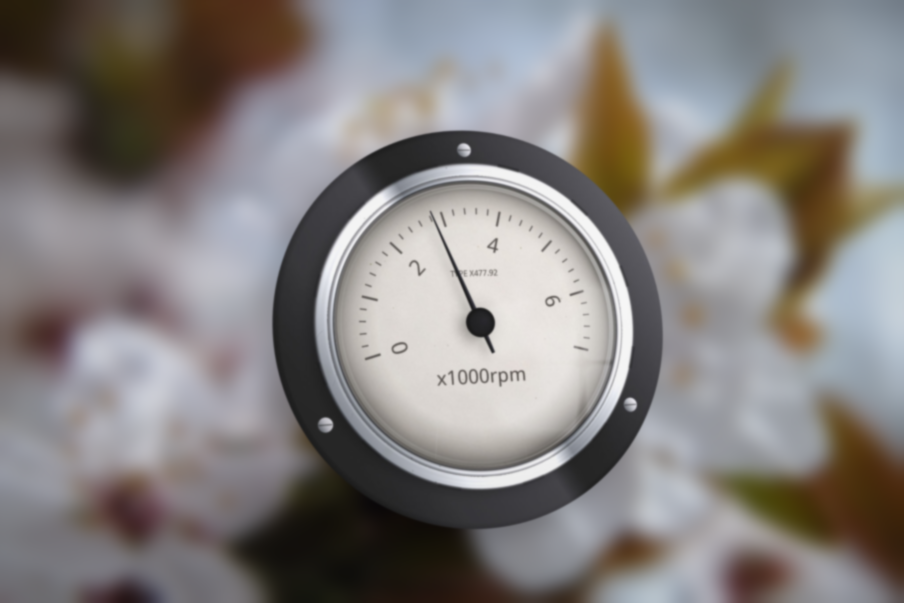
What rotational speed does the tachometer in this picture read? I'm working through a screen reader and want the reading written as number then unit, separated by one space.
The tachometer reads 2800 rpm
